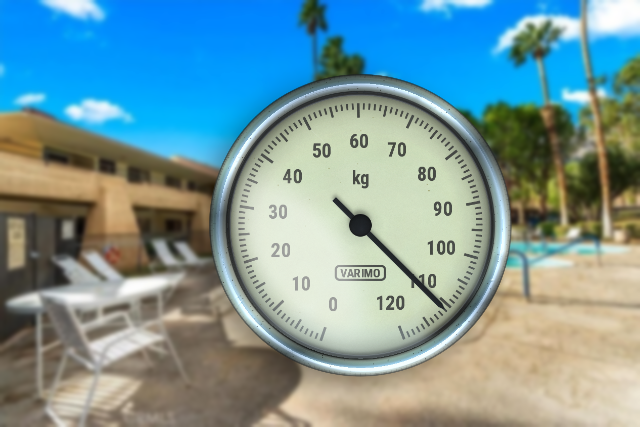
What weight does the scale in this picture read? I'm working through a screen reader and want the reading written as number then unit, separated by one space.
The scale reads 111 kg
